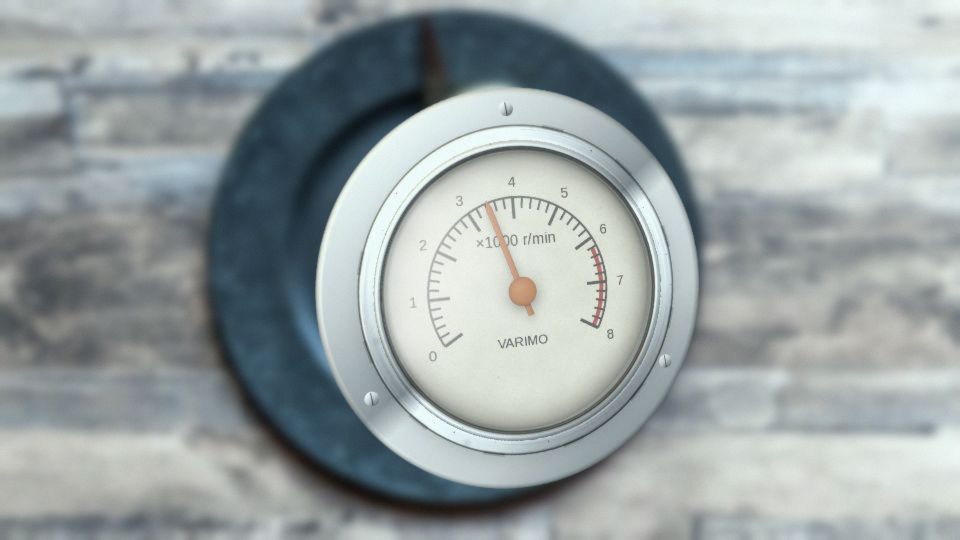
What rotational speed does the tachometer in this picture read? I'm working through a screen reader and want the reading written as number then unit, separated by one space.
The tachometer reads 3400 rpm
